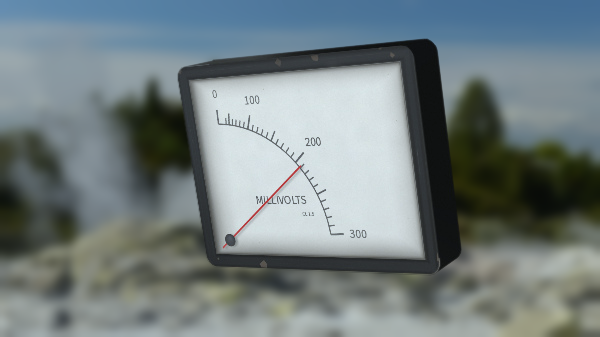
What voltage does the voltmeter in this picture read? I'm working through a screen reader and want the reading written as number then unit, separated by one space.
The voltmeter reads 210 mV
